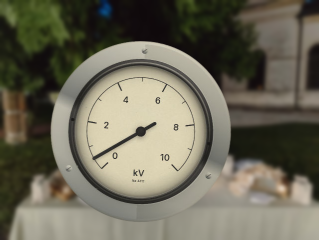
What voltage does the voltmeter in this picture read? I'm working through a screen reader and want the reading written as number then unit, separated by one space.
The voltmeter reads 0.5 kV
